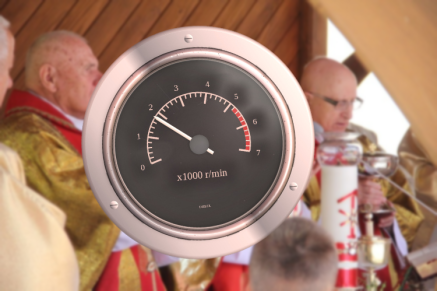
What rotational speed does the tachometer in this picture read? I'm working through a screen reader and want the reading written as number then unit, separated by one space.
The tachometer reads 1800 rpm
